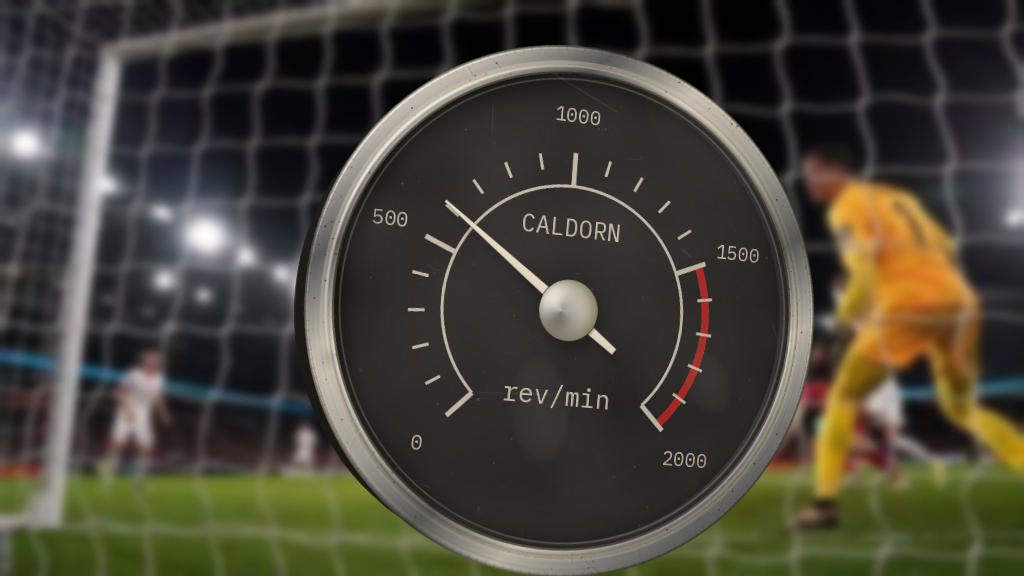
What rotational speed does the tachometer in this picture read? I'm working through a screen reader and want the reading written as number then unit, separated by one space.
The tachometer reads 600 rpm
